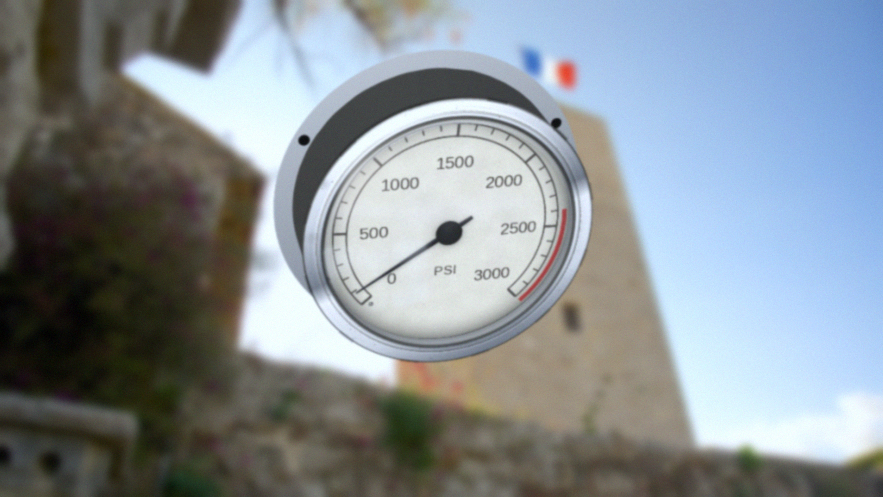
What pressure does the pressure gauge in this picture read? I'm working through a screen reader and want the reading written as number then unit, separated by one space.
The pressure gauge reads 100 psi
